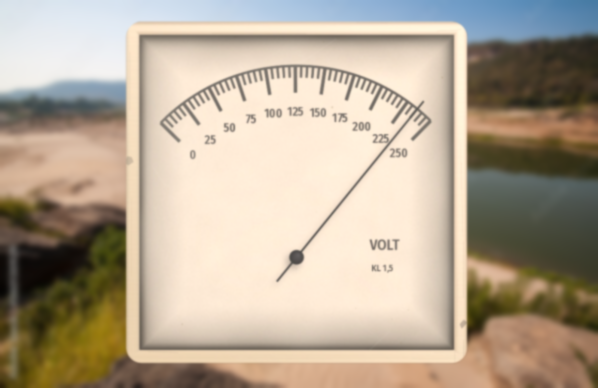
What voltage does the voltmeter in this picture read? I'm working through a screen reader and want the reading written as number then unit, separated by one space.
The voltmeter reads 235 V
